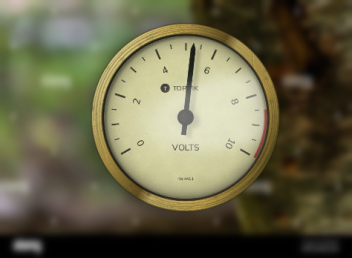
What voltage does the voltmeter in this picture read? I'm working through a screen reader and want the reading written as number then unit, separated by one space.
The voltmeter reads 5.25 V
